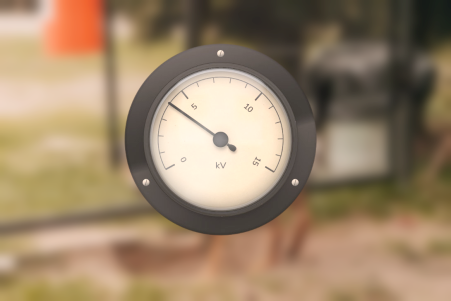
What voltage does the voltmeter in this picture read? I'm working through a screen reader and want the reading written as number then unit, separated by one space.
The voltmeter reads 4 kV
